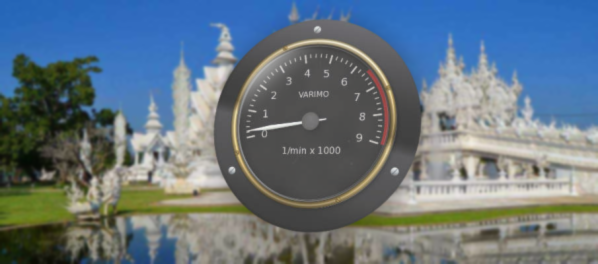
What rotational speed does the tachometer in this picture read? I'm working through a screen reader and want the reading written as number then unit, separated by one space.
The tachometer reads 200 rpm
